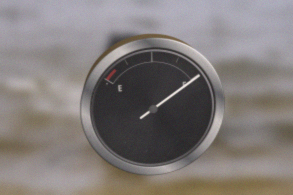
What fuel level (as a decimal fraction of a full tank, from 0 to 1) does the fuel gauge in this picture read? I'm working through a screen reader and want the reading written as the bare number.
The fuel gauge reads 1
